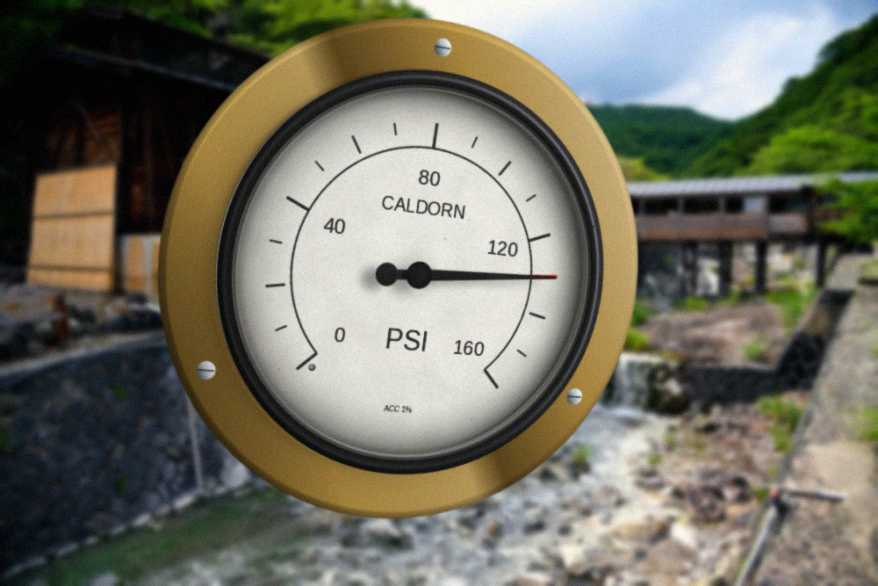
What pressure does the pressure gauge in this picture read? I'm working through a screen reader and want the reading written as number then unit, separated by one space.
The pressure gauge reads 130 psi
